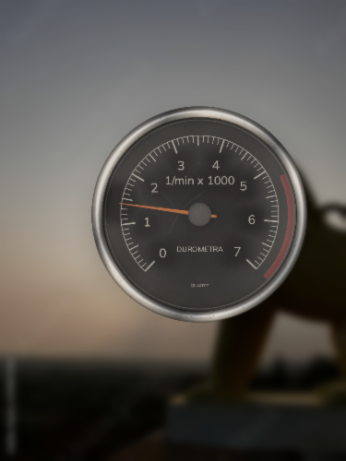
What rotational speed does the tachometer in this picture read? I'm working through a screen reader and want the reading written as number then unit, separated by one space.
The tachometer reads 1400 rpm
